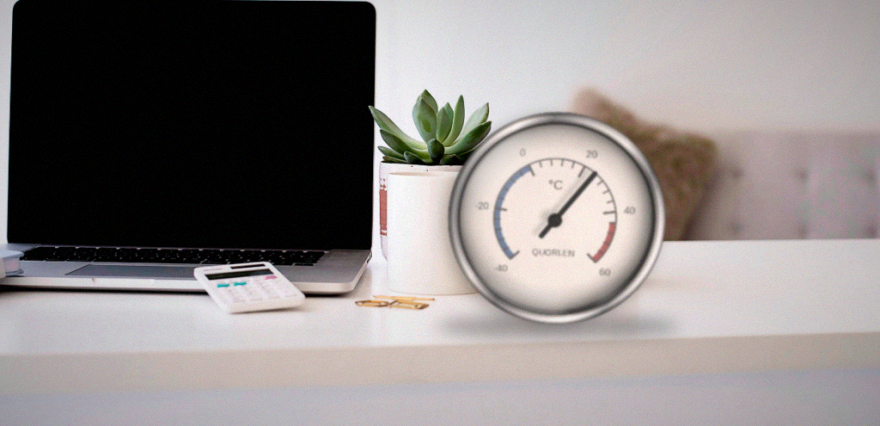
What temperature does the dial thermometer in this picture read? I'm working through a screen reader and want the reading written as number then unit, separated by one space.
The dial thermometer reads 24 °C
